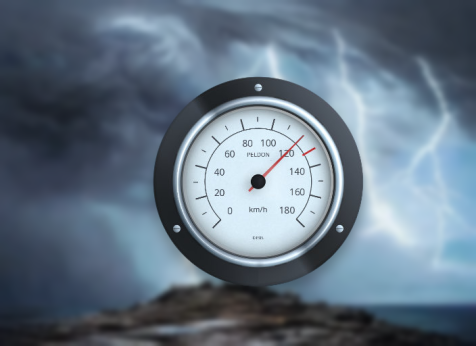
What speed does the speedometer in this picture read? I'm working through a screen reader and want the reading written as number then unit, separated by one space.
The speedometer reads 120 km/h
